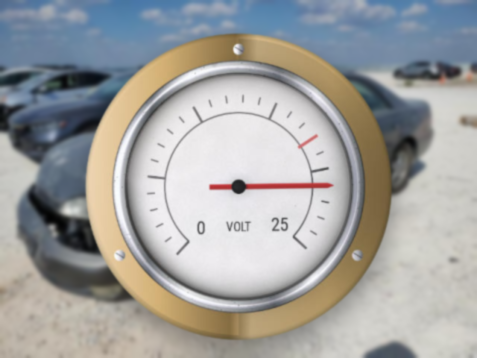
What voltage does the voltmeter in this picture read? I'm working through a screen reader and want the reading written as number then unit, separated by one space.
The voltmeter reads 21 V
